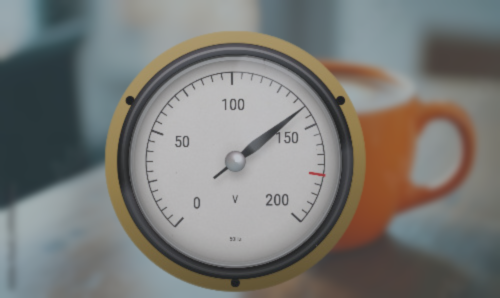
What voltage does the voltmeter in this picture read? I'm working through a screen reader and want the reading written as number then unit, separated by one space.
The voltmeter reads 140 V
